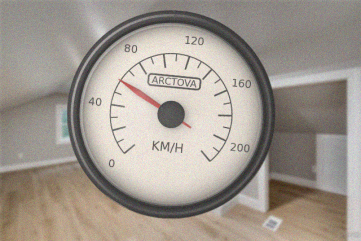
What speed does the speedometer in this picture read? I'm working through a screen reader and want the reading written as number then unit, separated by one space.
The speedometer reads 60 km/h
